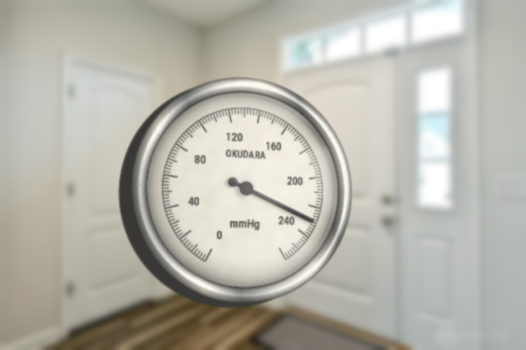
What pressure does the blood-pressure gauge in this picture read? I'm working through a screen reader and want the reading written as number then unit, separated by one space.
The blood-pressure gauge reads 230 mmHg
